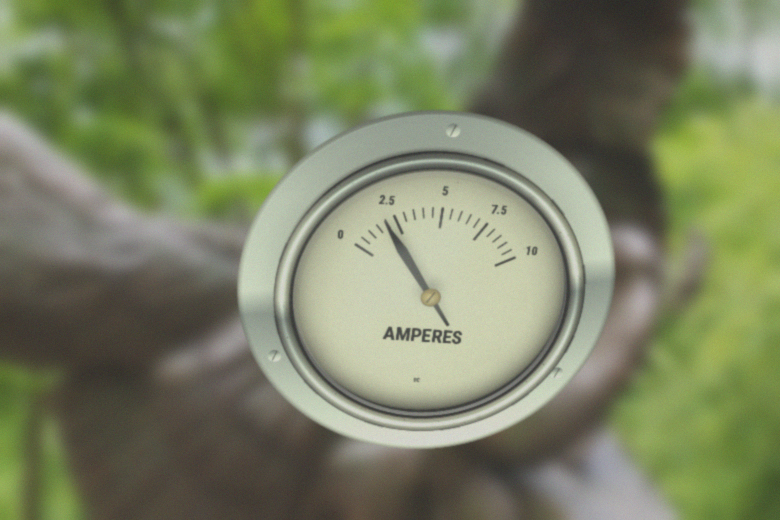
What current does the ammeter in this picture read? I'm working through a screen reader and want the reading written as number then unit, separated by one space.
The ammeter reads 2 A
